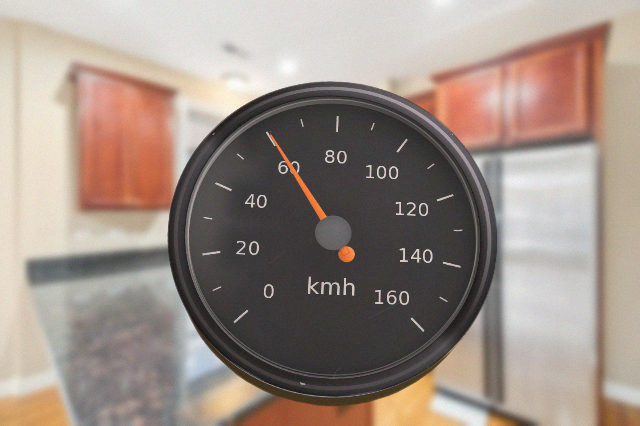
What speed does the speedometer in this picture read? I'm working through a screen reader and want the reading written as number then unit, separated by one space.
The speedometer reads 60 km/h
